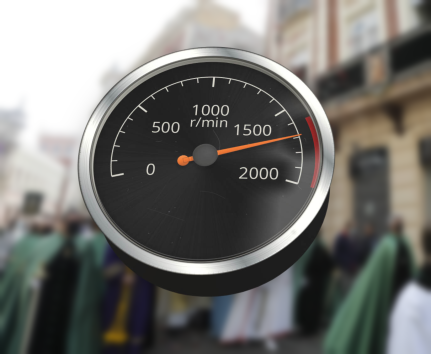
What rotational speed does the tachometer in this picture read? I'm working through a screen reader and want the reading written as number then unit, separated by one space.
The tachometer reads 1700 rpm
